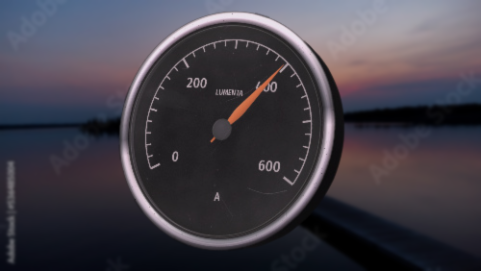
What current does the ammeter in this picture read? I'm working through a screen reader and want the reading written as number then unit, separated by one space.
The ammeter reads 400 A
